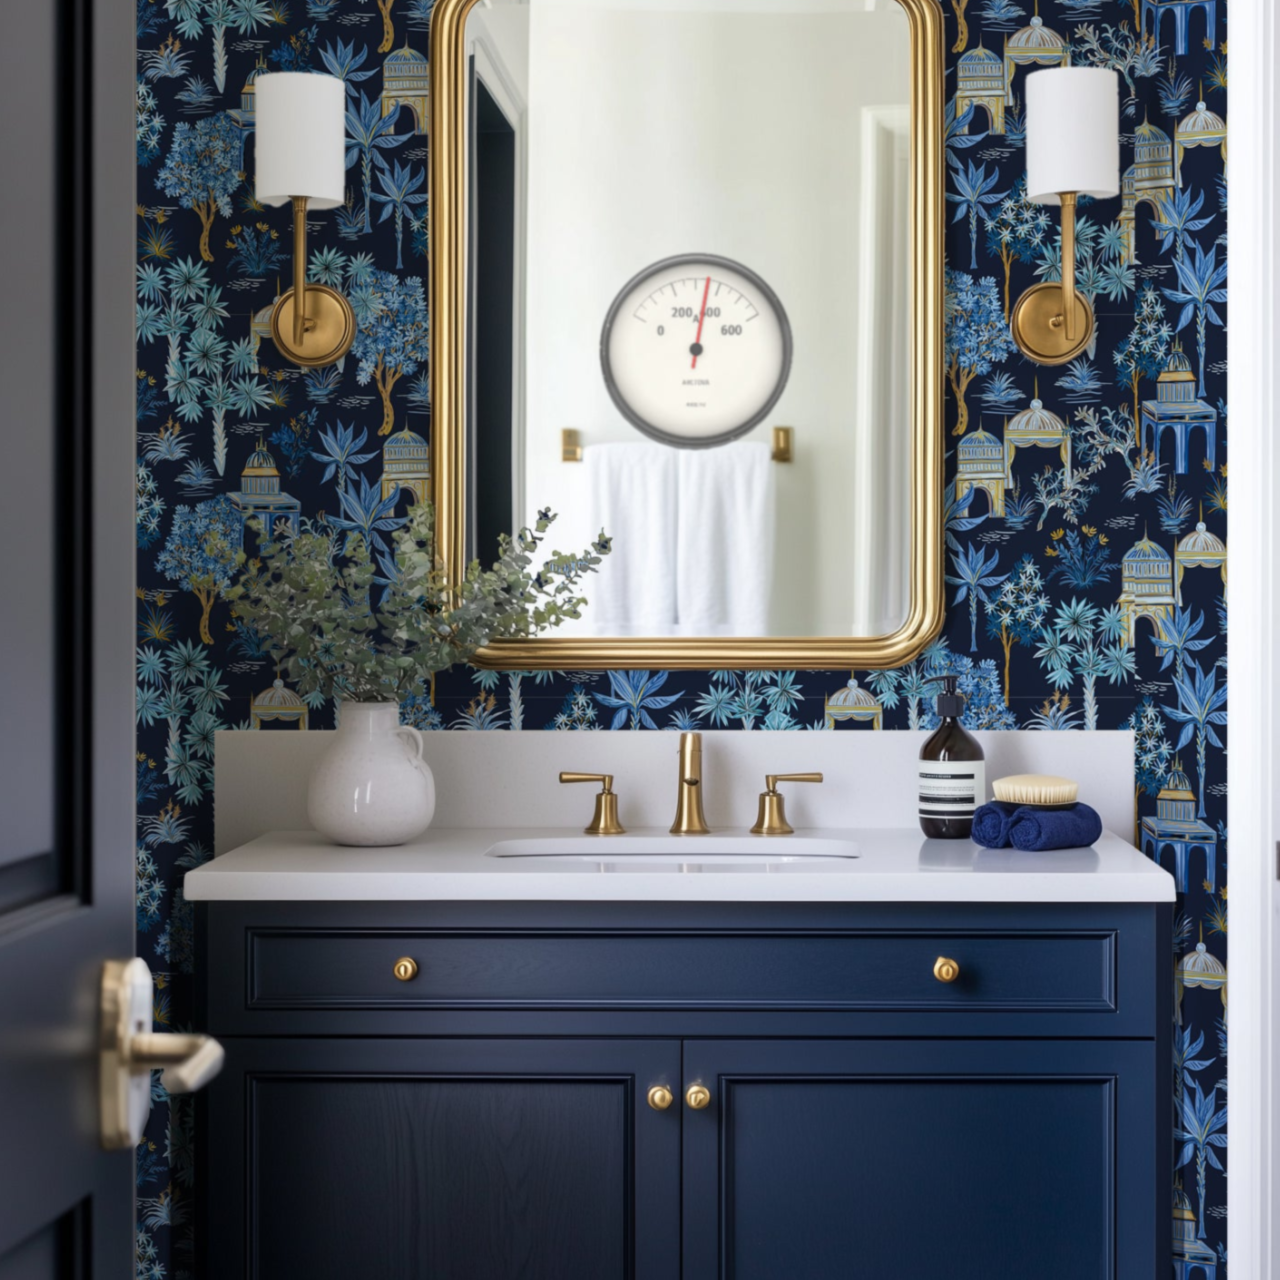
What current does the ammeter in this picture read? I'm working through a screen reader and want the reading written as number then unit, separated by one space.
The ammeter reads 350 A
